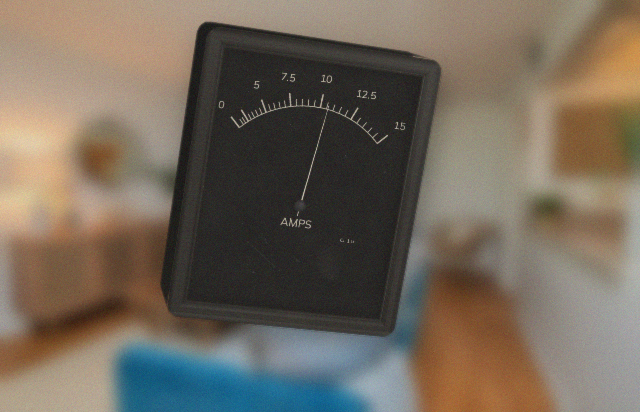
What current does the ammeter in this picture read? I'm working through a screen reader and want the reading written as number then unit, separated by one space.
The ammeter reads 10.5 A
